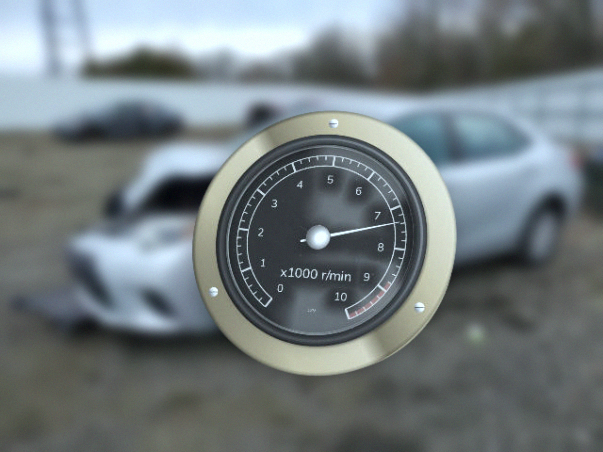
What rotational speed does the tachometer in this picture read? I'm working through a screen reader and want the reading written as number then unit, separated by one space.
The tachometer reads 7400 rpm
